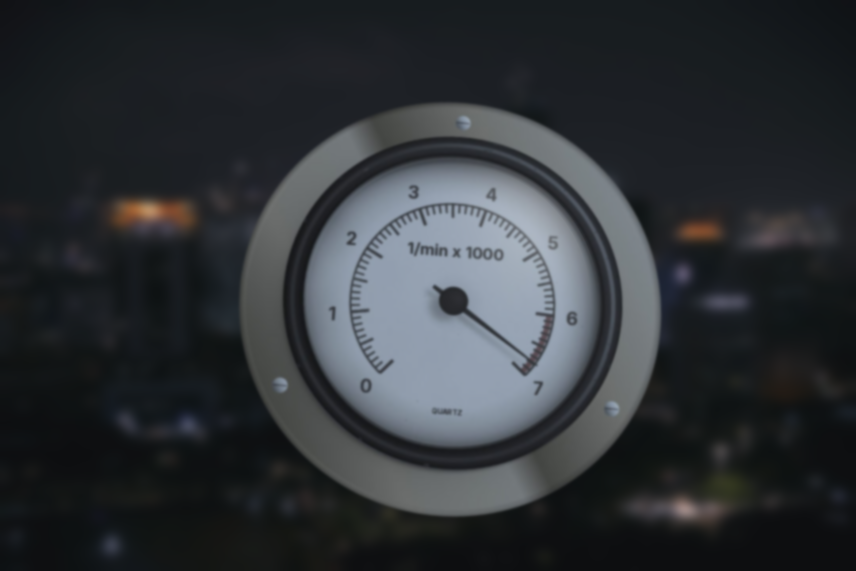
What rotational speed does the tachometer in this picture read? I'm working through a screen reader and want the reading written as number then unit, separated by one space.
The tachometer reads 6800 rpm
